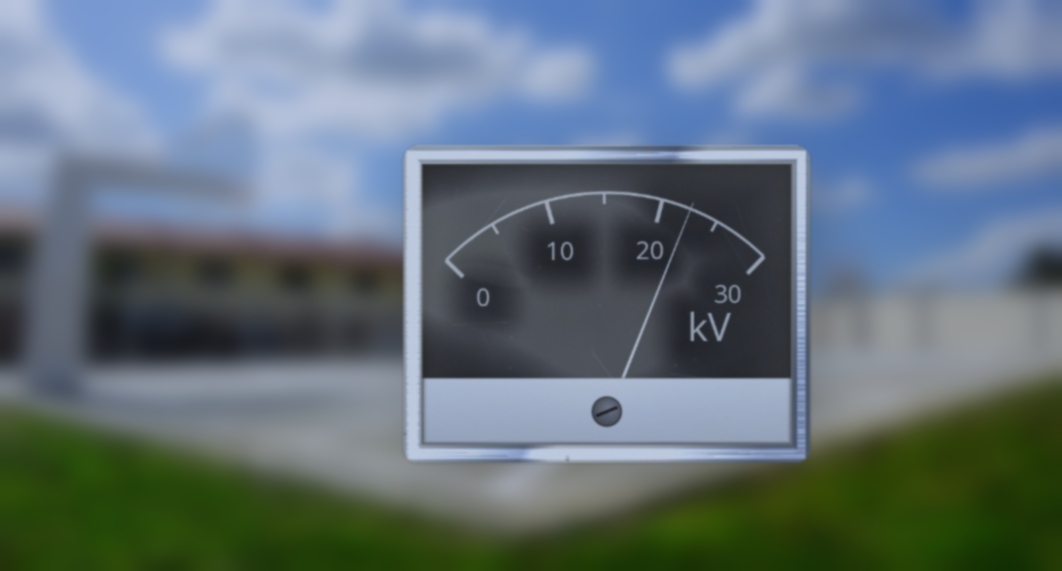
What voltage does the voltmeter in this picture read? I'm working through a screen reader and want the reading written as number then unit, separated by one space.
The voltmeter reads 22.5 kV
